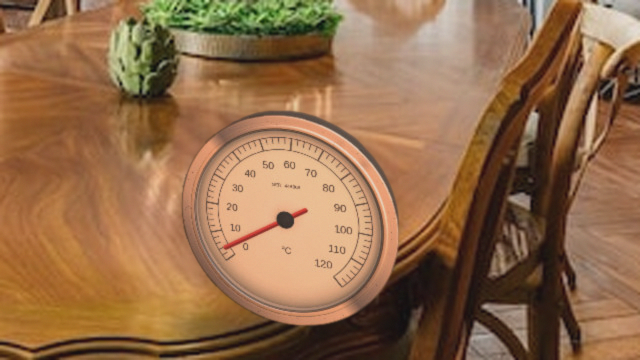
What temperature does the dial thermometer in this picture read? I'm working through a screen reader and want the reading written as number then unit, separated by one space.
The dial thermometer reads 4 °C
